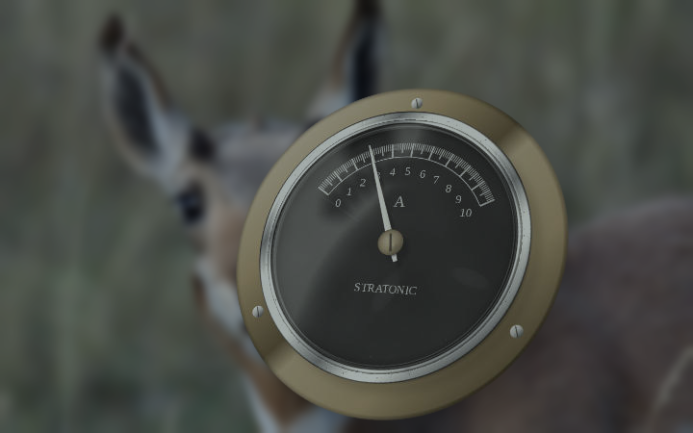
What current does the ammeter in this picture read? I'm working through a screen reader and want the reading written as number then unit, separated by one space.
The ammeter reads 3 A
